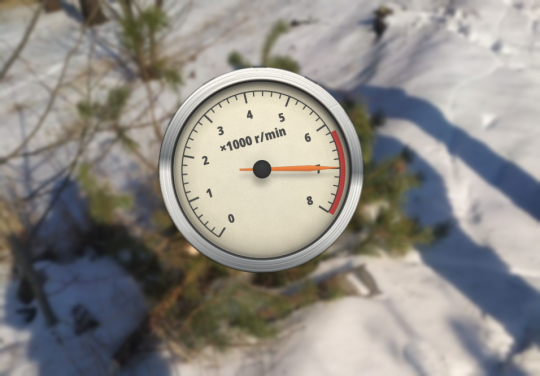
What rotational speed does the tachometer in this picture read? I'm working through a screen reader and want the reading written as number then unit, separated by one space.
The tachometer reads 7000 rpm
